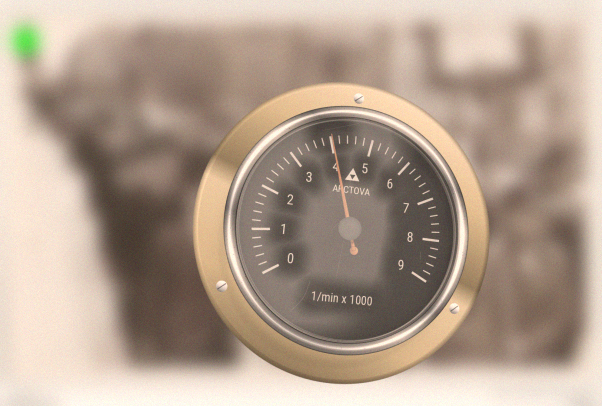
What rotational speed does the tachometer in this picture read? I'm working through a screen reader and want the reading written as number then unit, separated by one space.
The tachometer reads 4000 rpm
